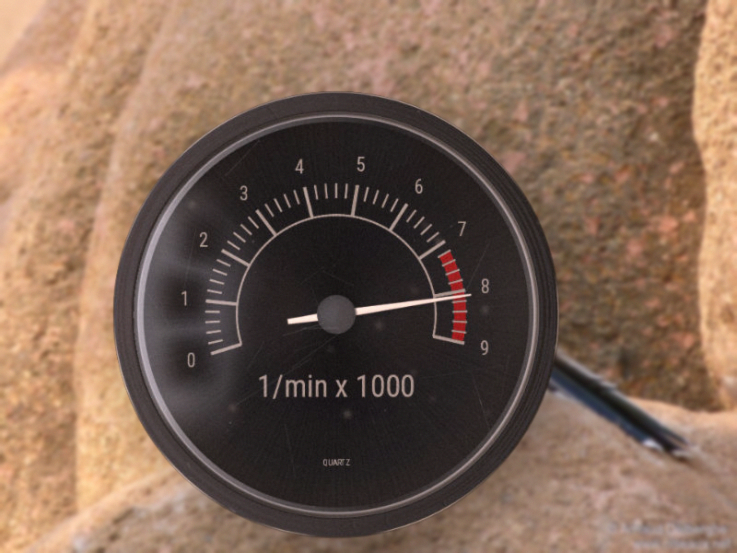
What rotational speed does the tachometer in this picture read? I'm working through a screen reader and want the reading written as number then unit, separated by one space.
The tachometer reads 8100 rpm
